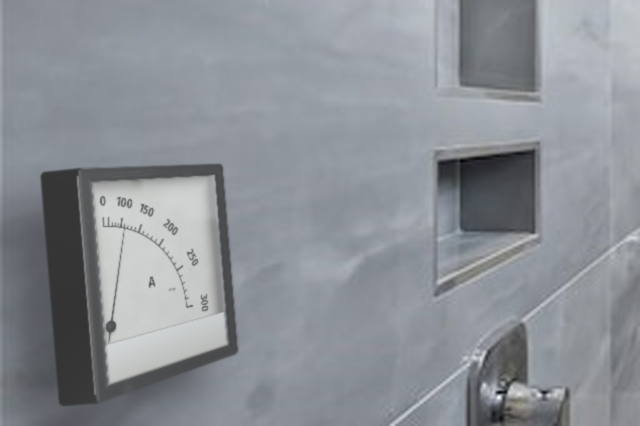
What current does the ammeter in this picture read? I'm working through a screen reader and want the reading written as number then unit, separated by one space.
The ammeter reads 100 A
